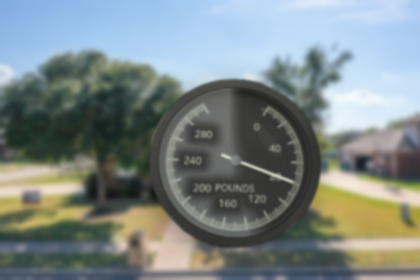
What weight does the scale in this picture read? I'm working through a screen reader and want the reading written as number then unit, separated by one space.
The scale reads 80 lb
